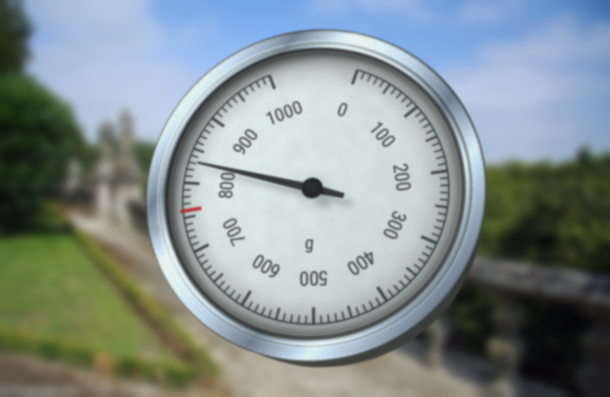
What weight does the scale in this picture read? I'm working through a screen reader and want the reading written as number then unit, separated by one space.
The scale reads 830 g
